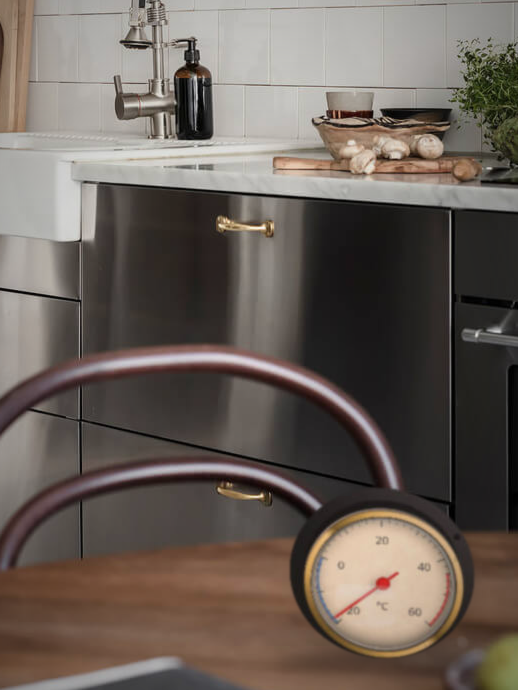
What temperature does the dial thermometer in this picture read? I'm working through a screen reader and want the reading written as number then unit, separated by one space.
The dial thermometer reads -18 °C
